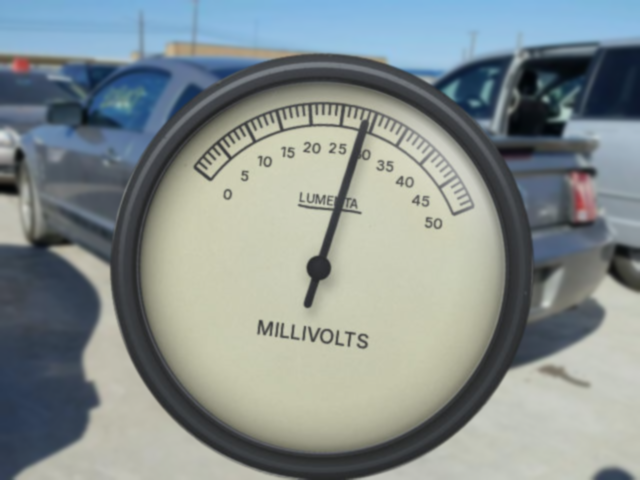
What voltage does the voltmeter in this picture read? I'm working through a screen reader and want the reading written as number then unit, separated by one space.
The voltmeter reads 29 mV
